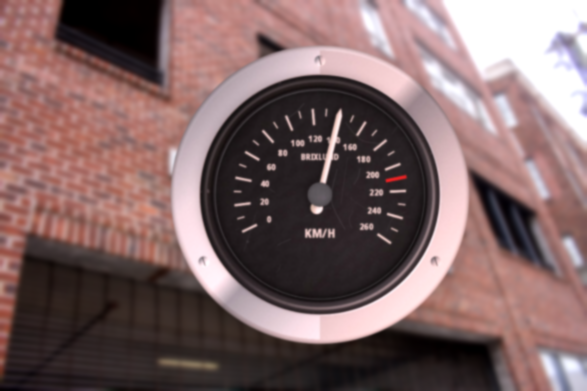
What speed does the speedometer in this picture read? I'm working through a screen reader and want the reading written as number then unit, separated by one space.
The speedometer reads 140 km/h
